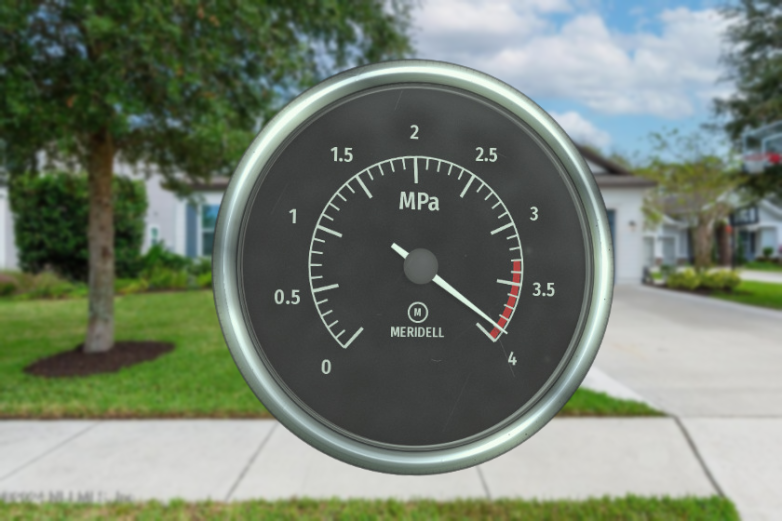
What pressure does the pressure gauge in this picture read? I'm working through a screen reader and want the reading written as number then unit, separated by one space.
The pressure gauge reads 3.9 MPa
